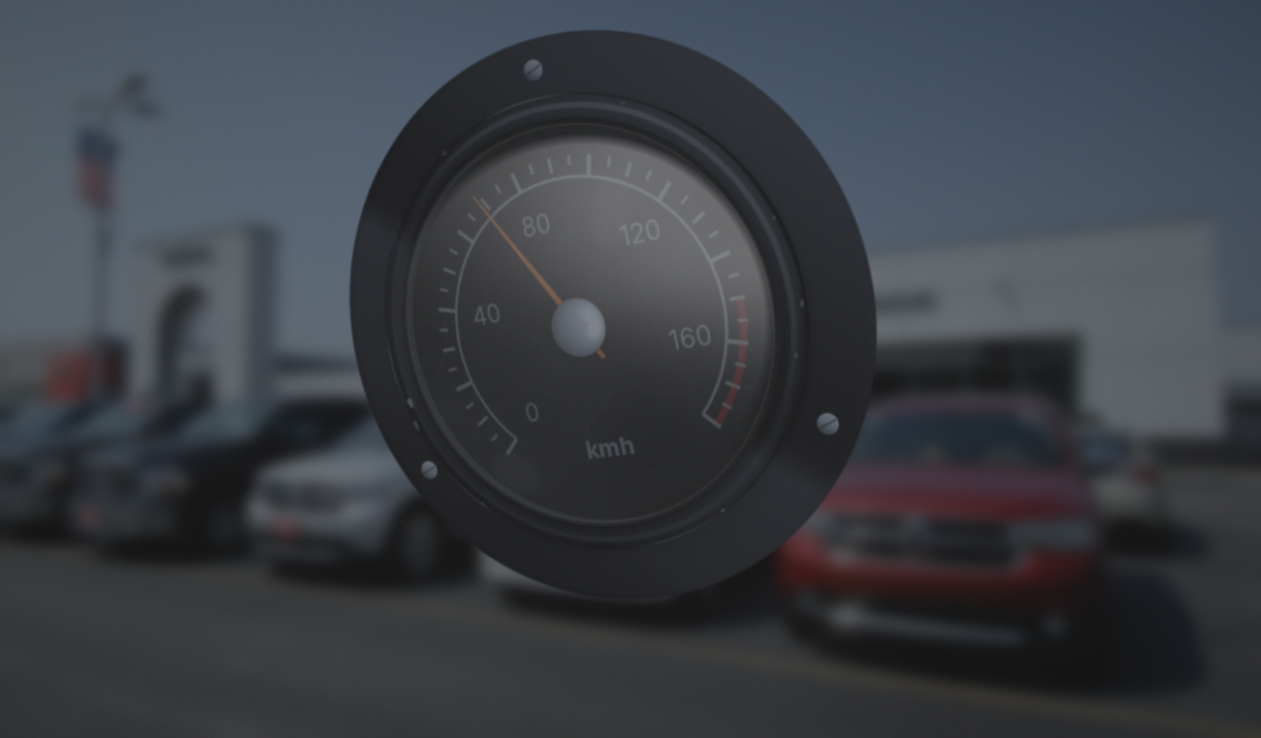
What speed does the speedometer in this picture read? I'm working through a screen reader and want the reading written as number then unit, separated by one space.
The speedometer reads 70 km/h
